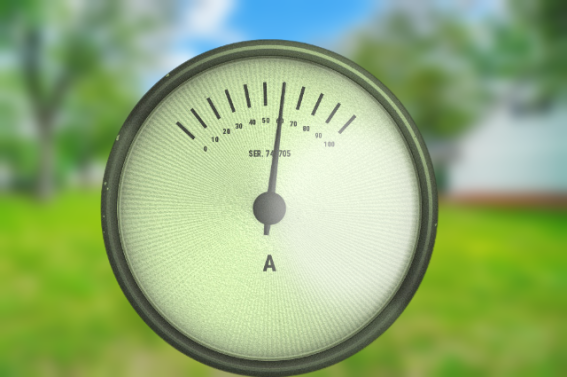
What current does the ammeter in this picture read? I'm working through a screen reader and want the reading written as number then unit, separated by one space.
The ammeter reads 60 A
